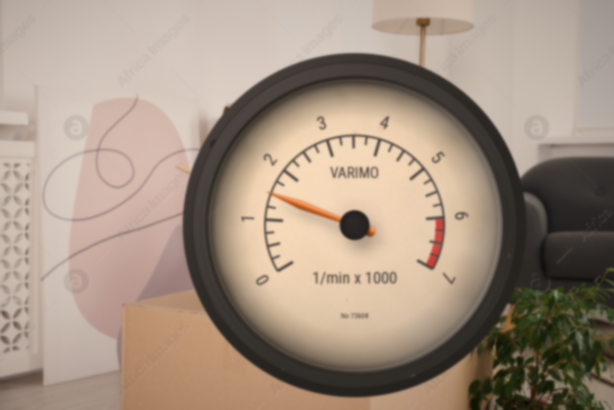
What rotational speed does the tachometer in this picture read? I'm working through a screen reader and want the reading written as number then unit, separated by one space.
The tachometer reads 1500 rpm
